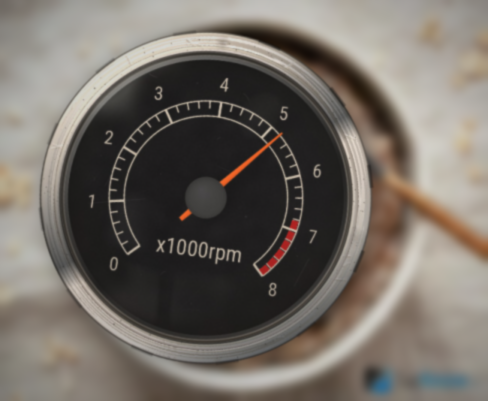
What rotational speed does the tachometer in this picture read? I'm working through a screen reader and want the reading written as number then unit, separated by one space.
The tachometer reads 5200 rpm
